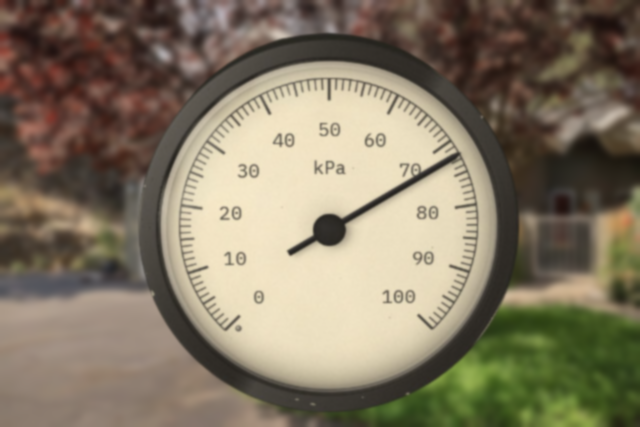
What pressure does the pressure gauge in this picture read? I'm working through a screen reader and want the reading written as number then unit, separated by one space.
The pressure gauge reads 72 kPa
